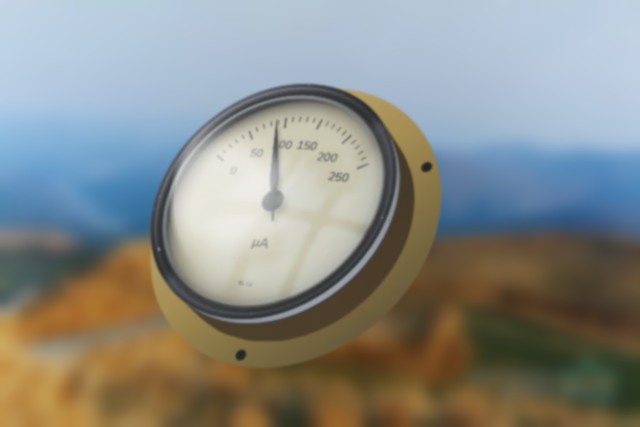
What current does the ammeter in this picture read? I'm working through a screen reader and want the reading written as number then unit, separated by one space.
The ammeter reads 90 µA
